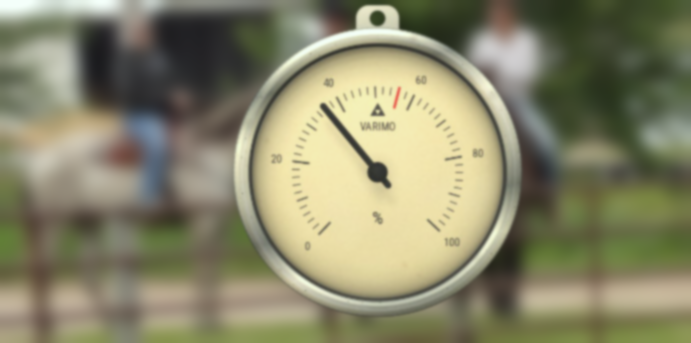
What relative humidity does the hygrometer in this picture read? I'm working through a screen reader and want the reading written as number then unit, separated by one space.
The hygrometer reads 36 %
